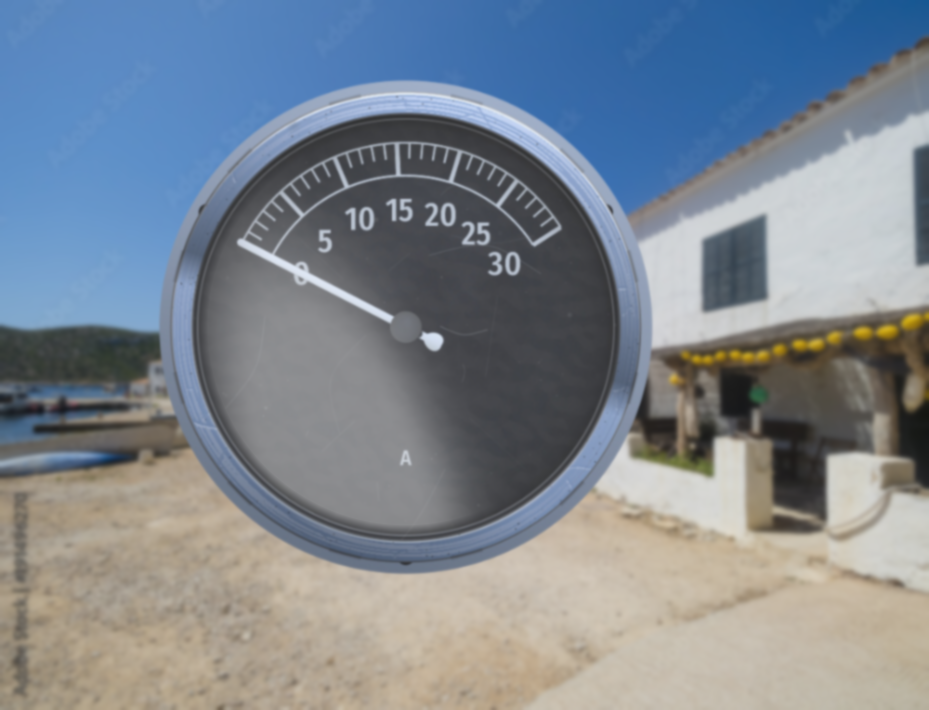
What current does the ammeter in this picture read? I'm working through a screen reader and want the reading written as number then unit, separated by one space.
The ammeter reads 0 A
